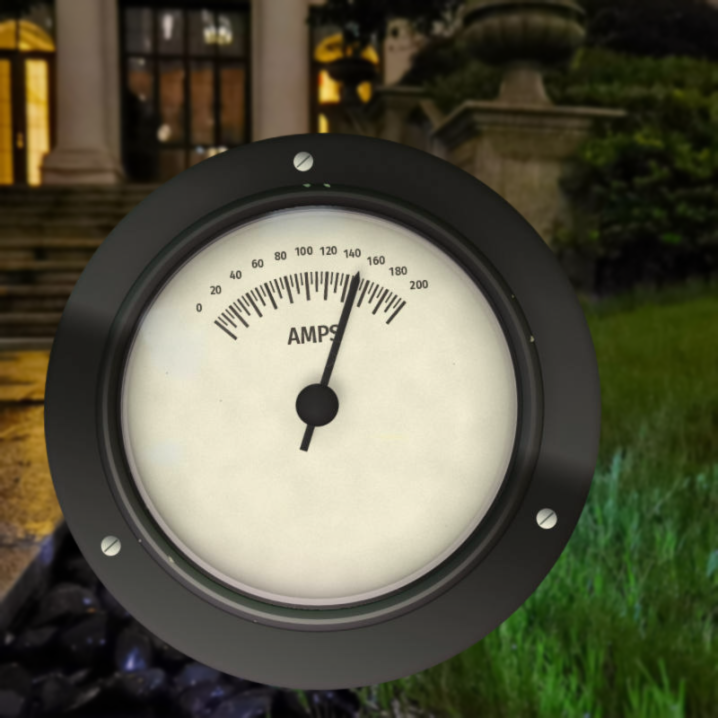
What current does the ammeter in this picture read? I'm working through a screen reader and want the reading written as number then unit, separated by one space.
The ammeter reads 150 A
